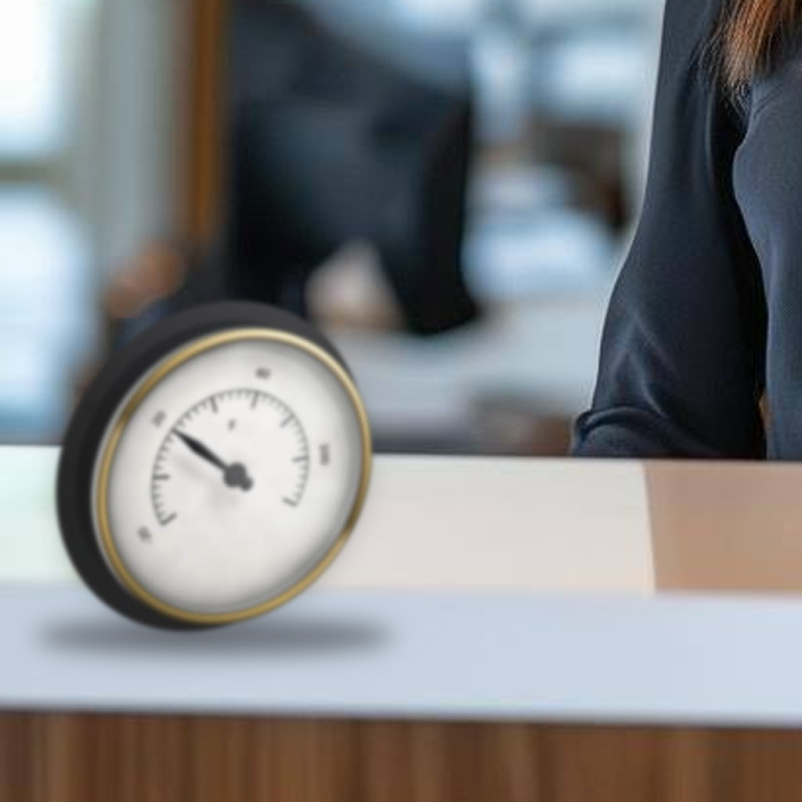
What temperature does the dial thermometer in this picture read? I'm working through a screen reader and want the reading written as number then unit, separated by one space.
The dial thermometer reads 20 °F
